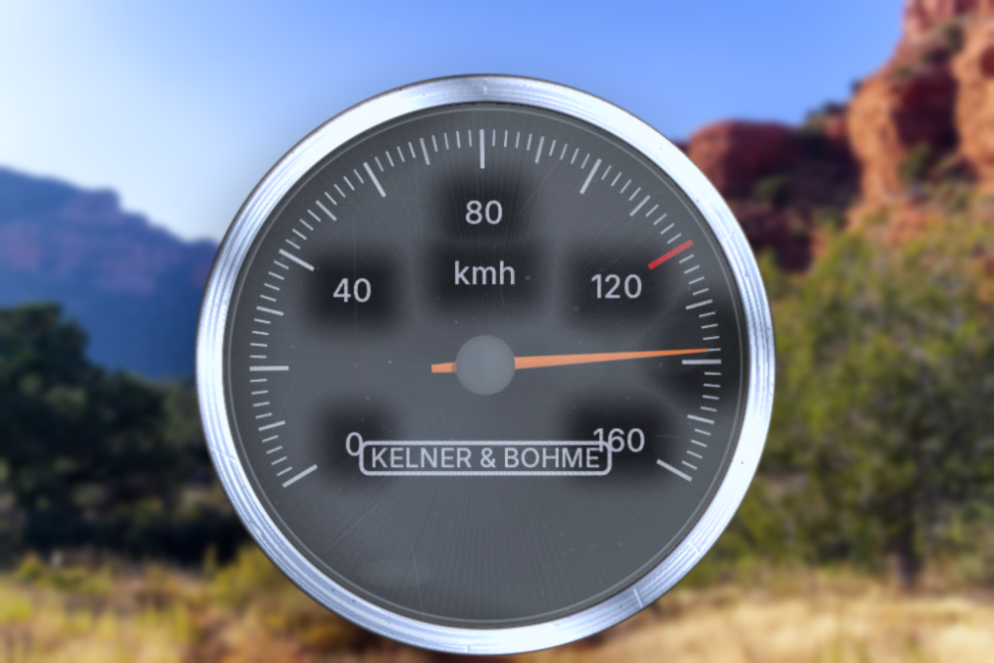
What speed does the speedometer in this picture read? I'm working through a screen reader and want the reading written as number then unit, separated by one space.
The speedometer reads 138 km/h
